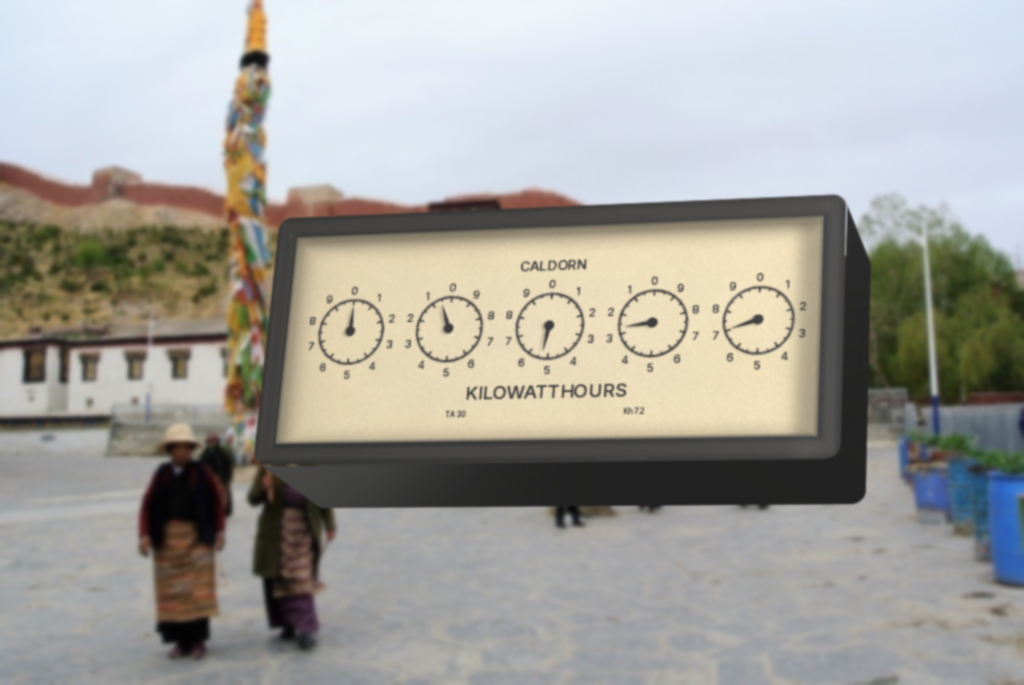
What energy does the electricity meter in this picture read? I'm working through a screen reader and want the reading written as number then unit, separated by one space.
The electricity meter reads 527 kWh
